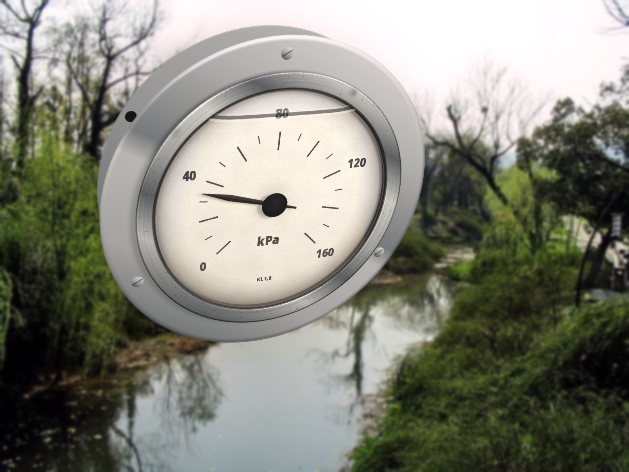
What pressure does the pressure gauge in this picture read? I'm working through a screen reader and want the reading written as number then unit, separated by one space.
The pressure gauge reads 35 kPa
